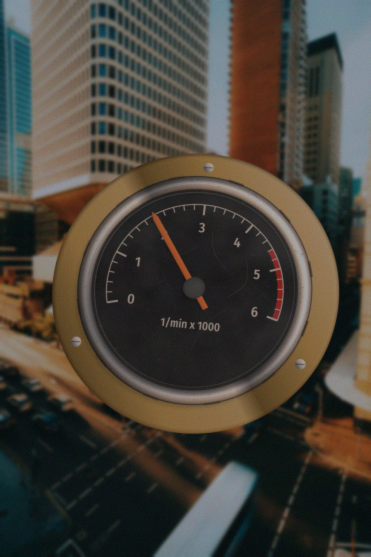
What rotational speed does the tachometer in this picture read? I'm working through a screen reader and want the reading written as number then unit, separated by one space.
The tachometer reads 2000 rpm
